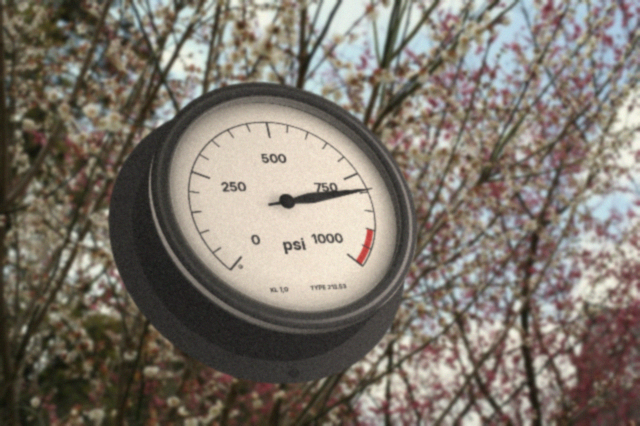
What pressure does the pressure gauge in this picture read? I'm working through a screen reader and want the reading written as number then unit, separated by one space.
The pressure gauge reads 800 psi
